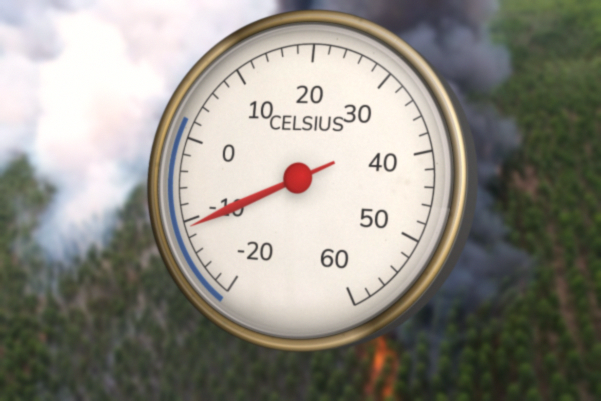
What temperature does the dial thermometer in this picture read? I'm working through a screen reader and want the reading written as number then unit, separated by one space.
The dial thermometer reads -11 °C
